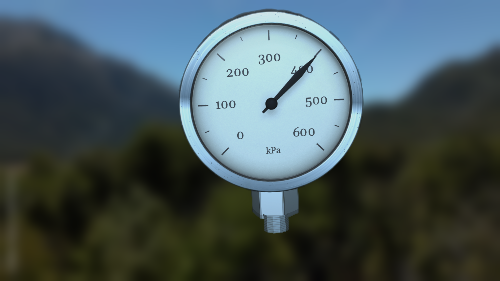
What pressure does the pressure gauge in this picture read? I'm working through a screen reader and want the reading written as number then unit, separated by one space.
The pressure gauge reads 400 kPa
